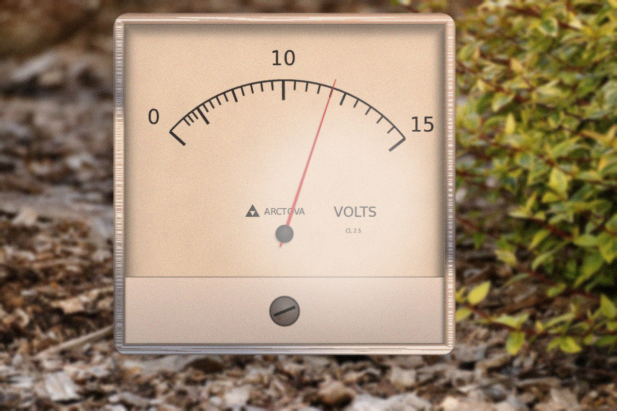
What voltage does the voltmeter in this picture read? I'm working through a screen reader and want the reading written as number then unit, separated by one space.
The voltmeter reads 12 V
